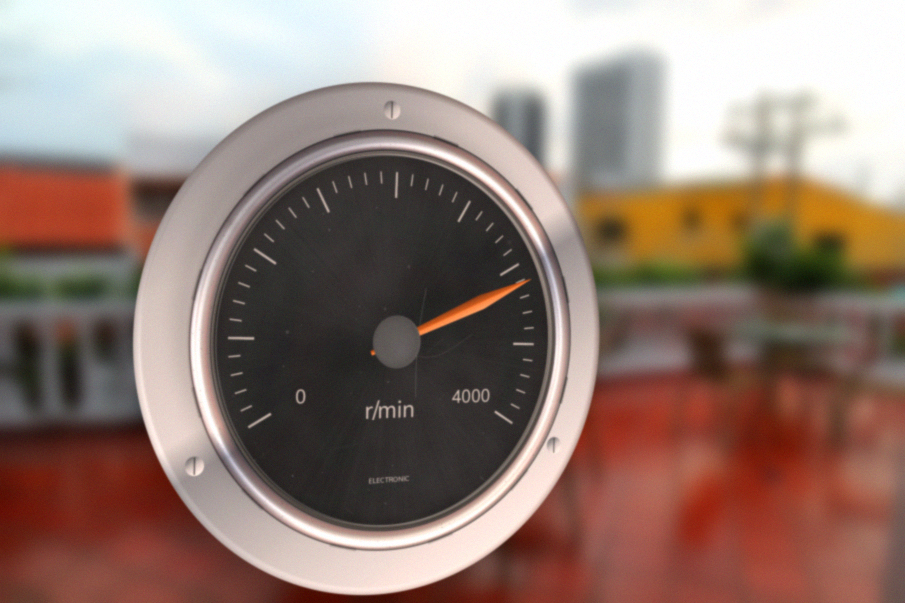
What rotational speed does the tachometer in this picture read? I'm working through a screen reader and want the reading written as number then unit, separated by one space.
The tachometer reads 3100 rpm
